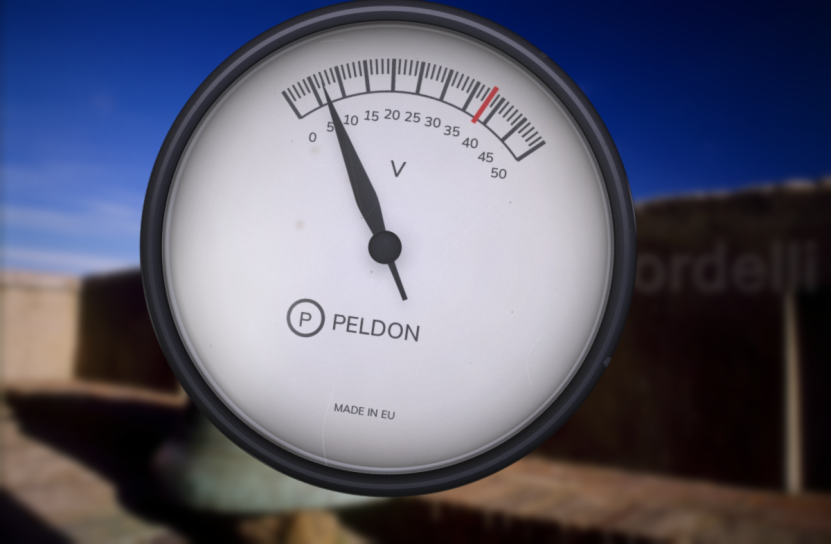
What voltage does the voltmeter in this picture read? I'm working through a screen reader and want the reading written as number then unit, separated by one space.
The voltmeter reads 7 V
